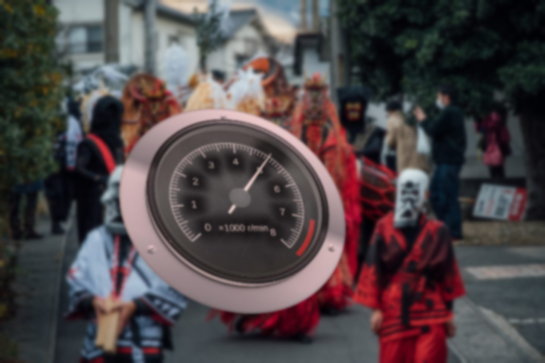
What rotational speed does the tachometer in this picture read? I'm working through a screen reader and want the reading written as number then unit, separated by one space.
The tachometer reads 5000 rpm
